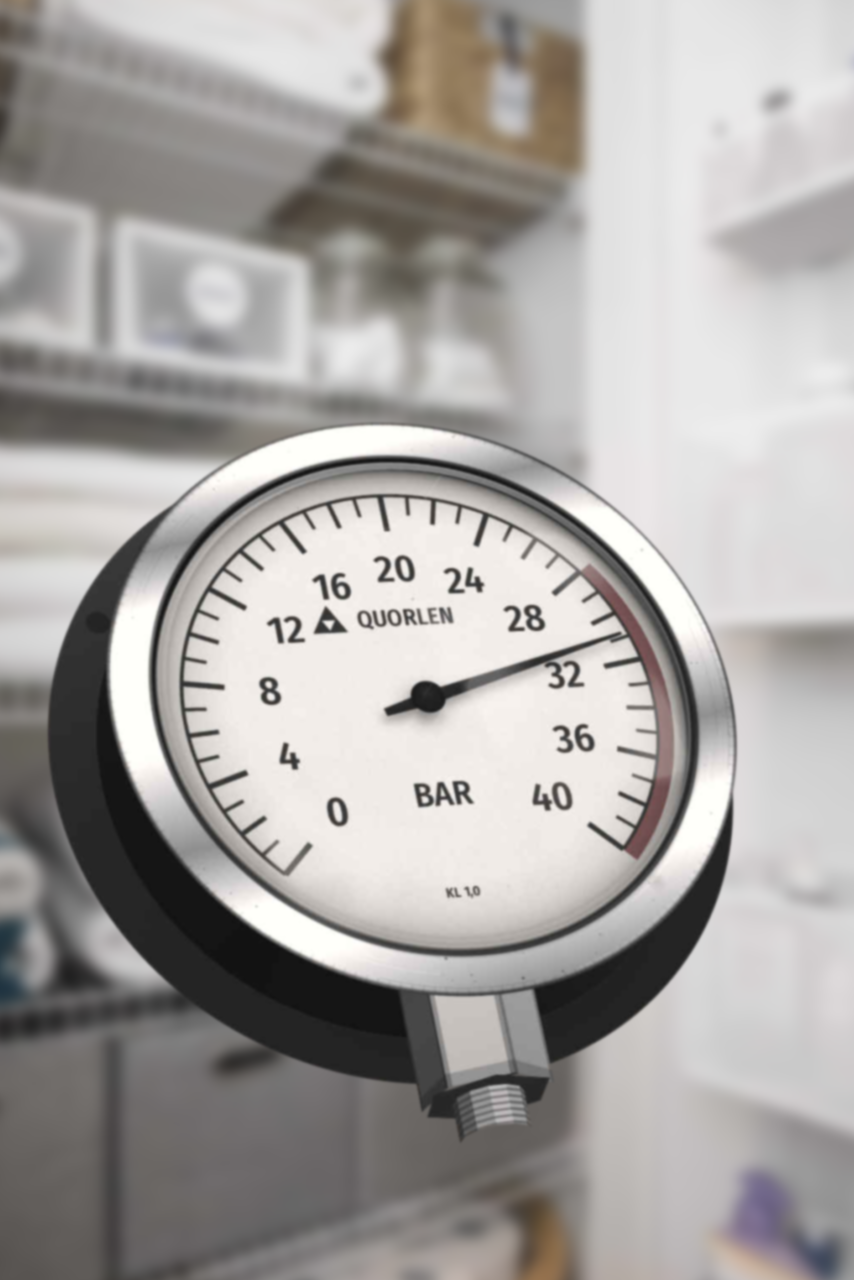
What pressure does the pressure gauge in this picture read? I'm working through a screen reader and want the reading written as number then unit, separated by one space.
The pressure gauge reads 31 bar
